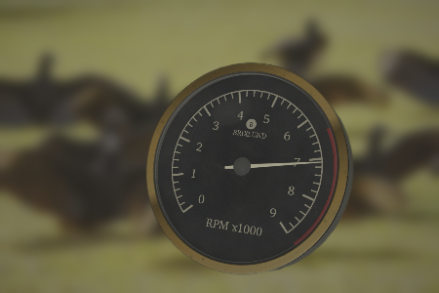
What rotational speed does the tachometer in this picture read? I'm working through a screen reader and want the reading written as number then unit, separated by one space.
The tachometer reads 7100 rpm
